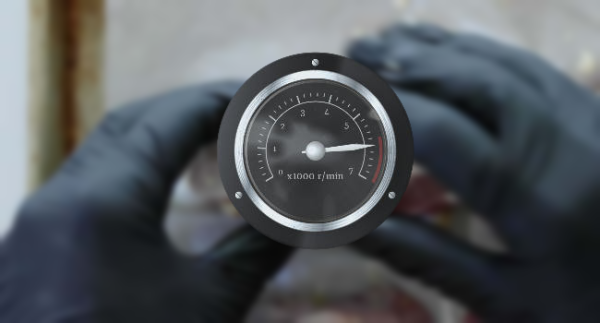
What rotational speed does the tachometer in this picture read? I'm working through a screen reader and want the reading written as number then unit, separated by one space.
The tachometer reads 6000 rpm
